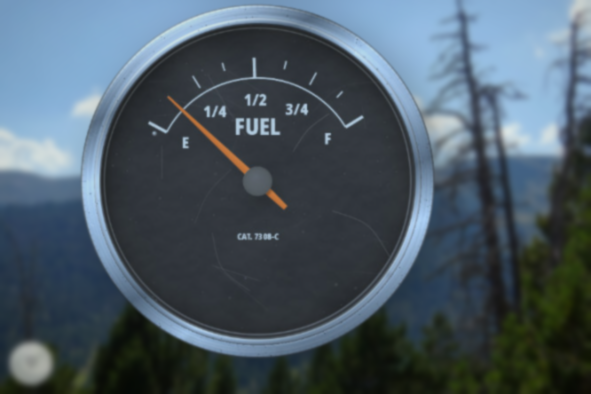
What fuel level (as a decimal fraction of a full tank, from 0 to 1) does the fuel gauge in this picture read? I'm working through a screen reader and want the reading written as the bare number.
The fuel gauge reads 0.125
